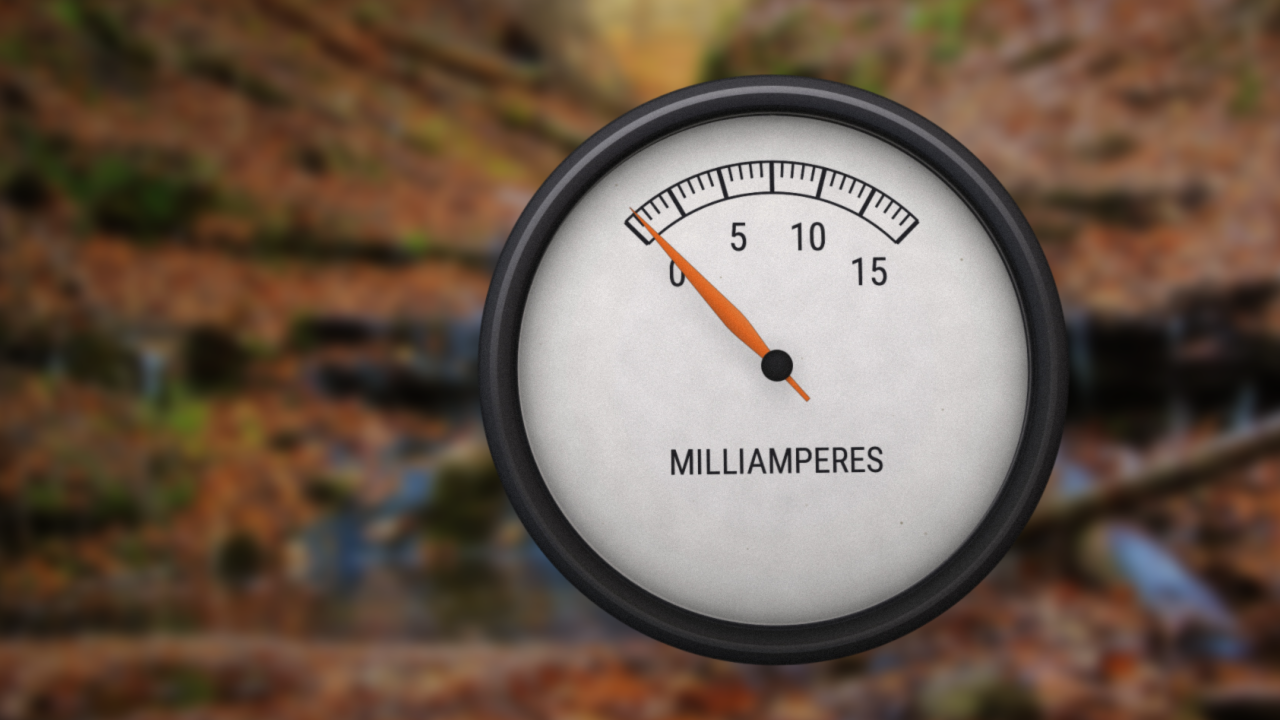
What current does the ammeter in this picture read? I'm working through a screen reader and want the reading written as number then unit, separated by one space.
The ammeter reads 0.5 mA
